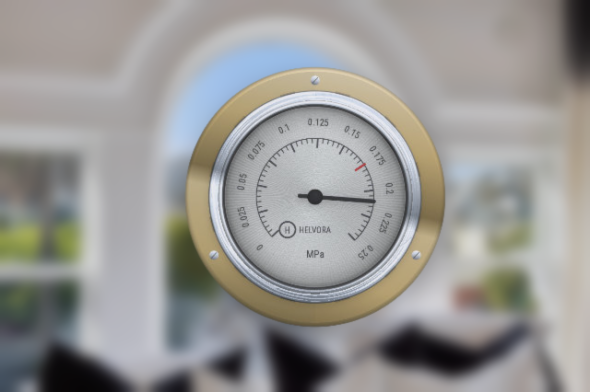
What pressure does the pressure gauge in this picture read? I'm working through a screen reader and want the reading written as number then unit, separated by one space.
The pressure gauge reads 0.21 MPa
